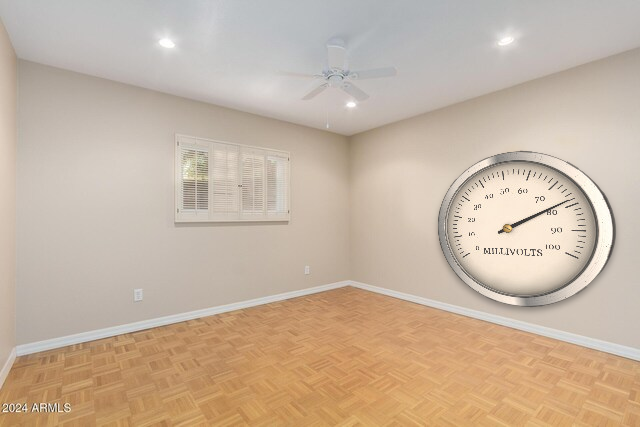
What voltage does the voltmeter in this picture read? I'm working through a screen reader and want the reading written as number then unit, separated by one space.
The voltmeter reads 78 mV
